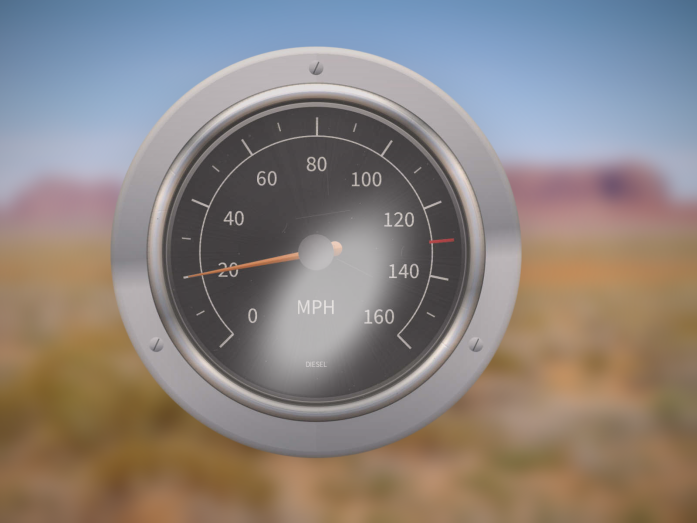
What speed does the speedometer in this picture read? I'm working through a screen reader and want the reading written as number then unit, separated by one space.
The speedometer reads 20 mph
